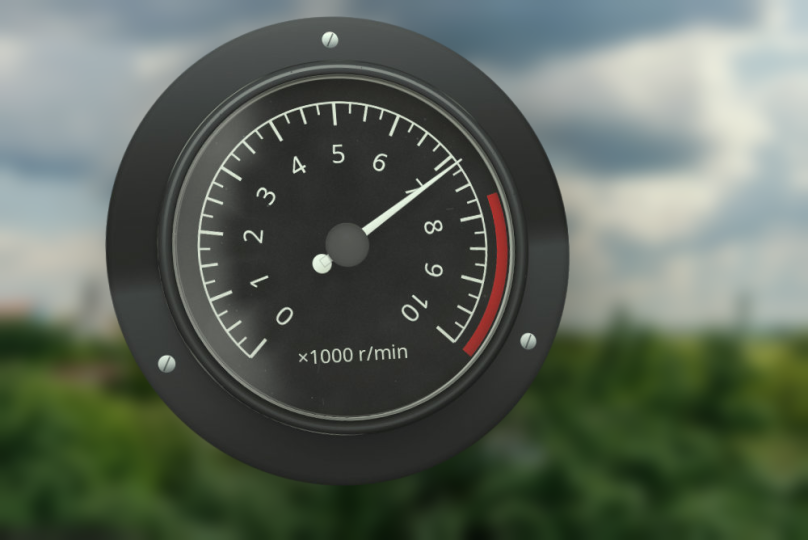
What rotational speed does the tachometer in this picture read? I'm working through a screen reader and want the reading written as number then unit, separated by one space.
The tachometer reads 7125 rpm
